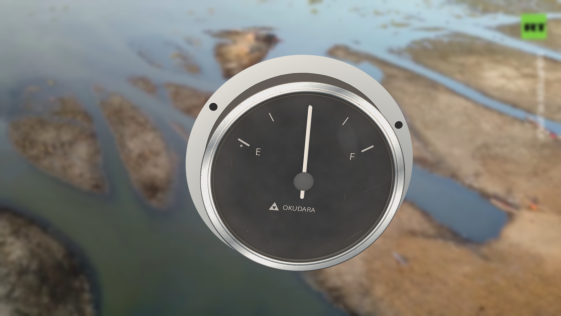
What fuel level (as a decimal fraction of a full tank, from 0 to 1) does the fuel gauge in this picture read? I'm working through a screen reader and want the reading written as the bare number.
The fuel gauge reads 0.5
